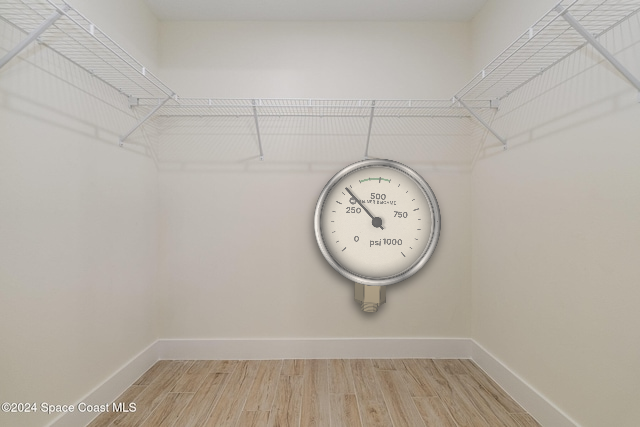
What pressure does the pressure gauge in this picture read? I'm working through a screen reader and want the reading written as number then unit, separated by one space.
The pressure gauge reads 325 psi
